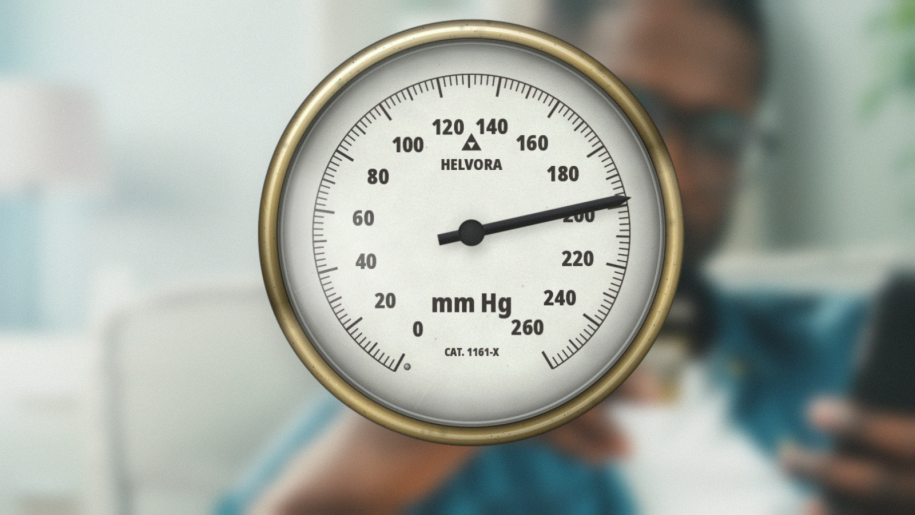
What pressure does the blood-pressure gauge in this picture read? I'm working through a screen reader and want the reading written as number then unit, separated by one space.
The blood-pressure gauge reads 198 mmHg
